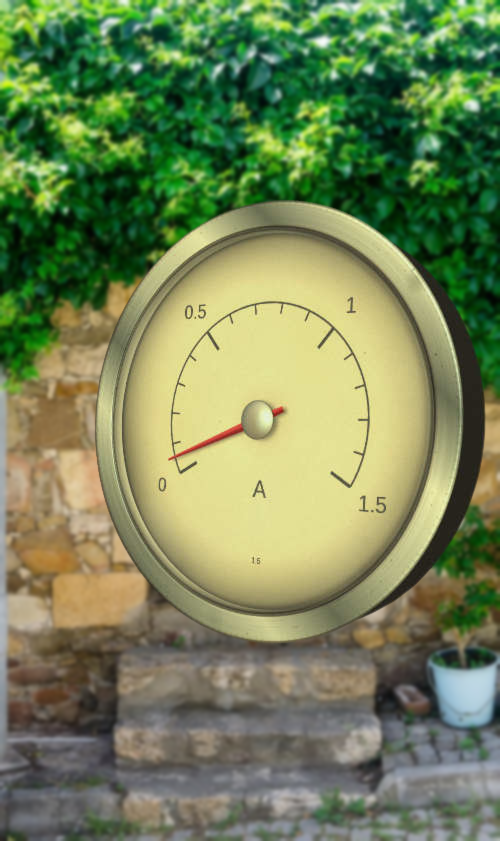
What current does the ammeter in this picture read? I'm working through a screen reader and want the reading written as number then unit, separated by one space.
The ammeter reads 0.05 A
